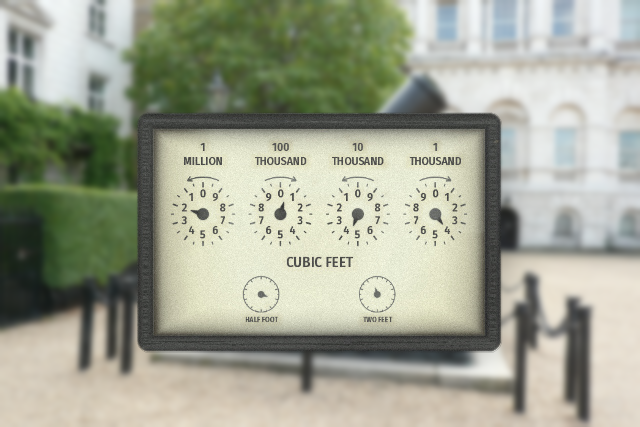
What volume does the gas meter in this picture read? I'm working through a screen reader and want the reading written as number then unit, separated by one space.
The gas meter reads 204400 ft³
